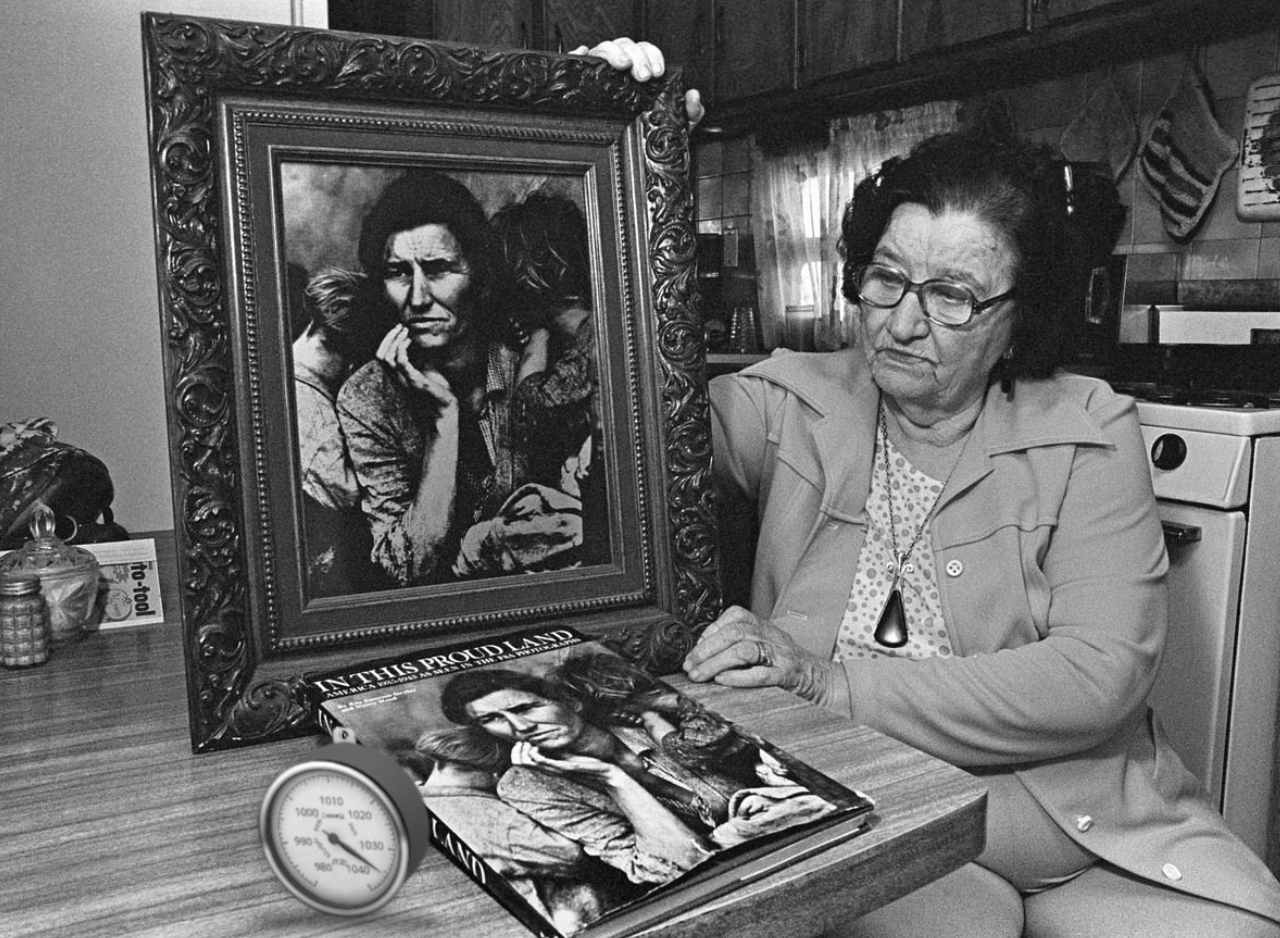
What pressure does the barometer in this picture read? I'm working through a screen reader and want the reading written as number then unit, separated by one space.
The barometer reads 1035 mbar
